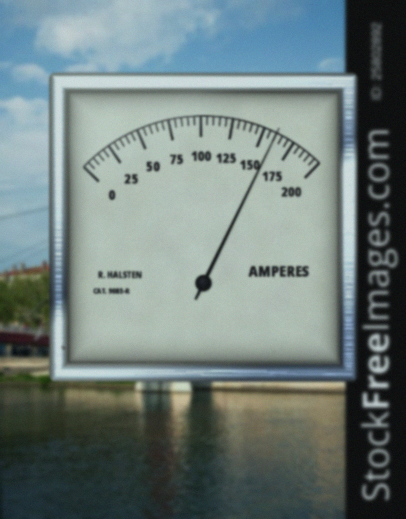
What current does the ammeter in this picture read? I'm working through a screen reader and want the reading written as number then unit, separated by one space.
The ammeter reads 160 A
